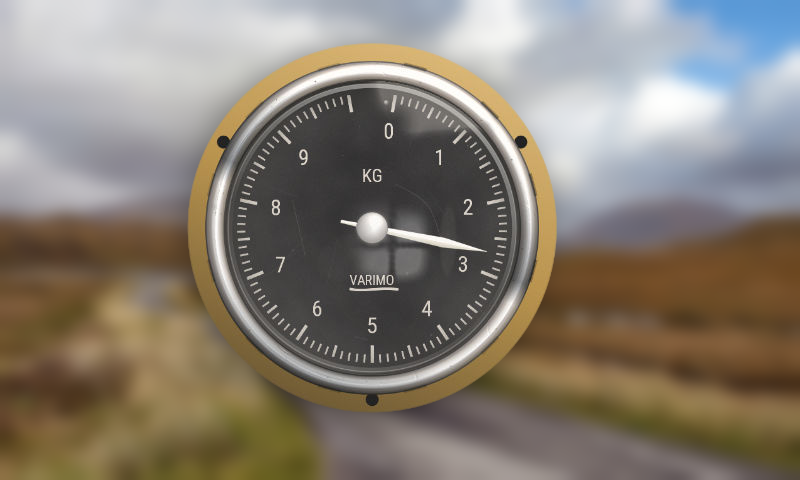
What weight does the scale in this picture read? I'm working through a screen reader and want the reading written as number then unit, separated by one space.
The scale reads 2.7 kg
